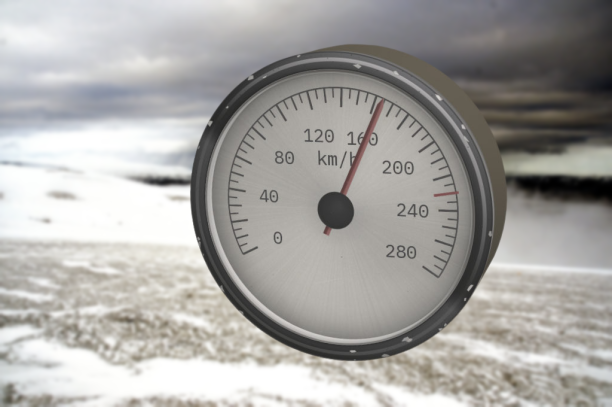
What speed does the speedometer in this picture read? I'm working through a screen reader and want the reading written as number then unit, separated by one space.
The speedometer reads 165 km/h
